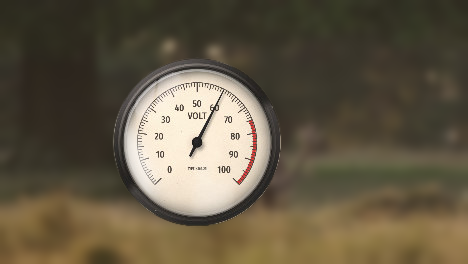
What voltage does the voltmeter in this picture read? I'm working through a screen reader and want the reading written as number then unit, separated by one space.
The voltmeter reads 60 V
